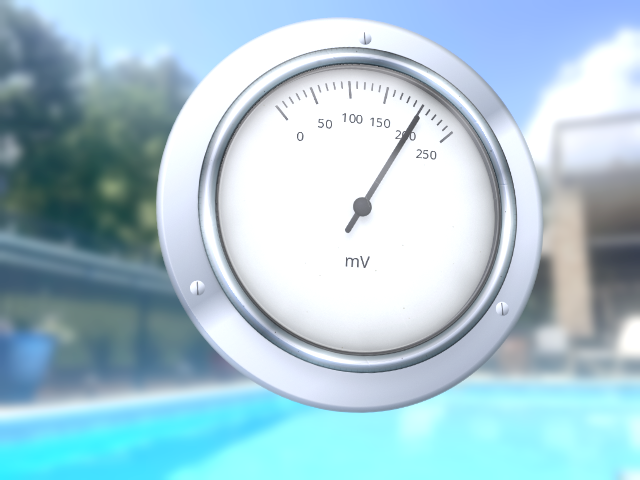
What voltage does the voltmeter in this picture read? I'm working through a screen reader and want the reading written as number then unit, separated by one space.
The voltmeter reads 200 mV
